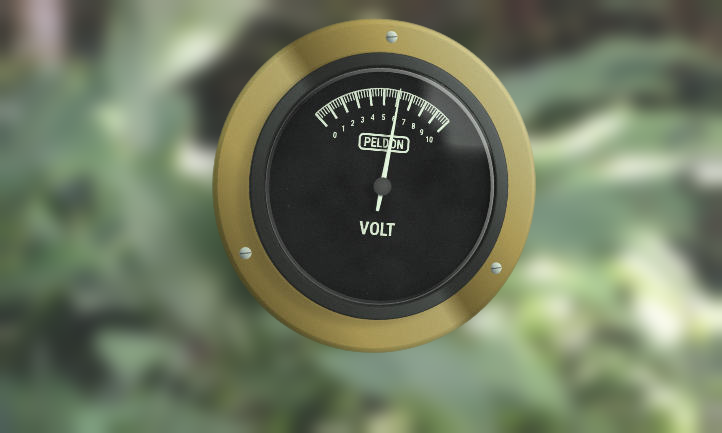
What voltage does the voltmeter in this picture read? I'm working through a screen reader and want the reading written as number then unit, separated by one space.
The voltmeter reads 6 V
